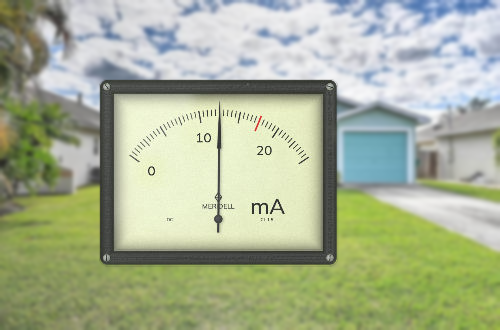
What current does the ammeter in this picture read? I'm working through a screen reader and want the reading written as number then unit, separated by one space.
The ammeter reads 12.5 mA
